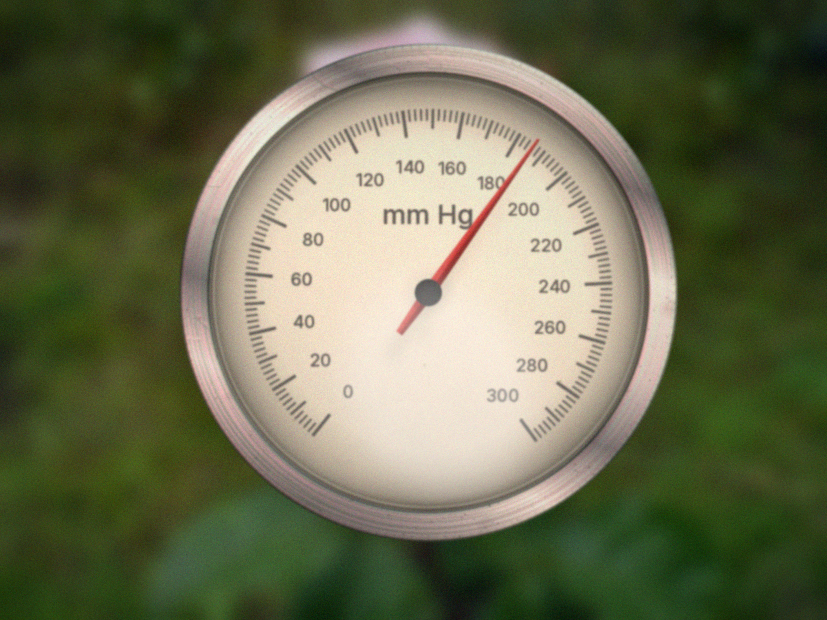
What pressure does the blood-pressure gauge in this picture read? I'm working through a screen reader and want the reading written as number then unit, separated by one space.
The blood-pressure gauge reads 186 mmHg
